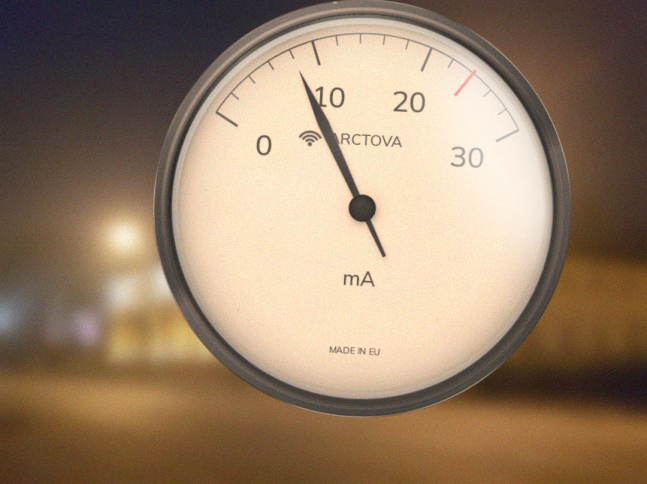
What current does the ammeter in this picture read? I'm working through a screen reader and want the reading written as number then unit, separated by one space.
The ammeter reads 8 mA
